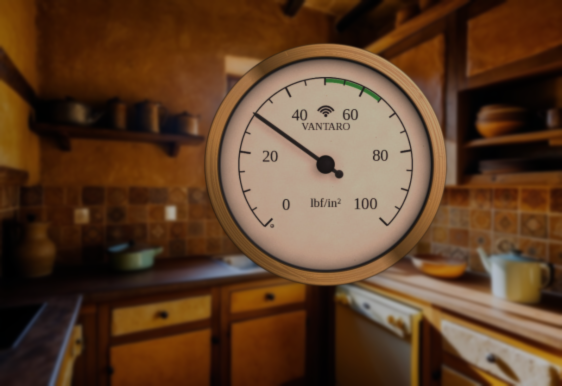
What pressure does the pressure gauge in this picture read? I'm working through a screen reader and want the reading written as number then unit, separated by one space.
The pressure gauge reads 30 psi
